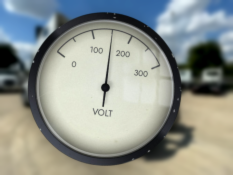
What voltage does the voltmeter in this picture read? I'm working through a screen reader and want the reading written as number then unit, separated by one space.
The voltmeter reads 150 V
